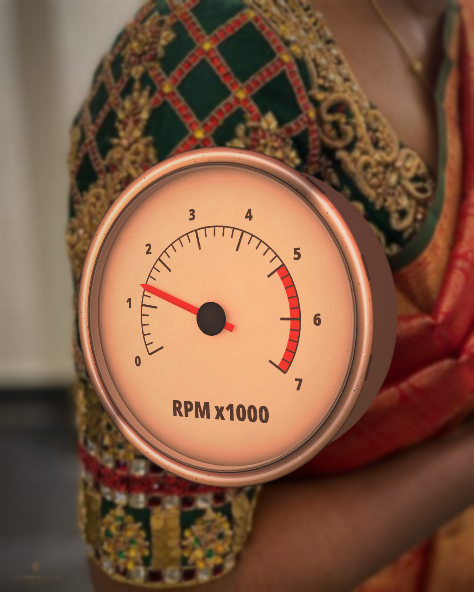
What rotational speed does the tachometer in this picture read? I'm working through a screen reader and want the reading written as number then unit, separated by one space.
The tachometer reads 1400 rpm
